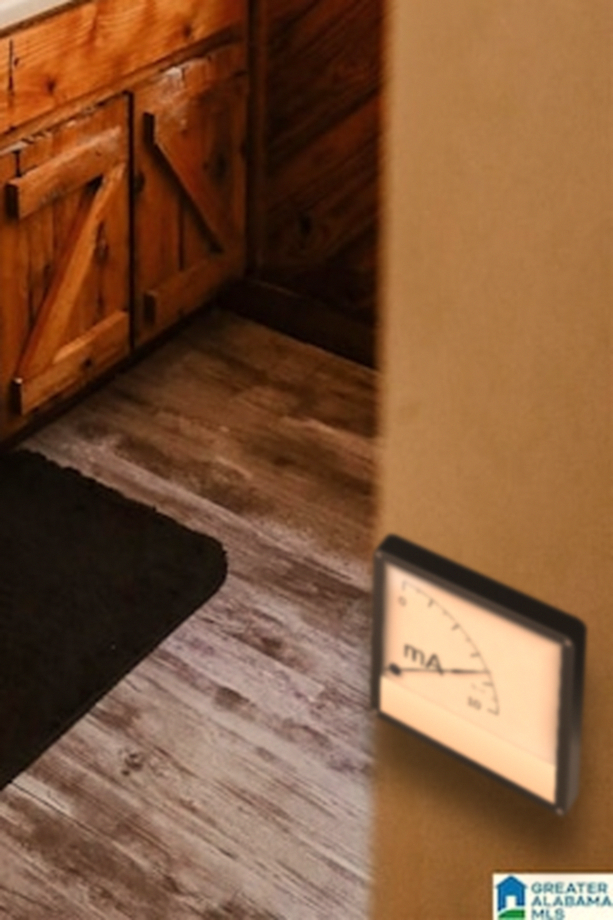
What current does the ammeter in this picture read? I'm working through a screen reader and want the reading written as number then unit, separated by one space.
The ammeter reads 7 mA
